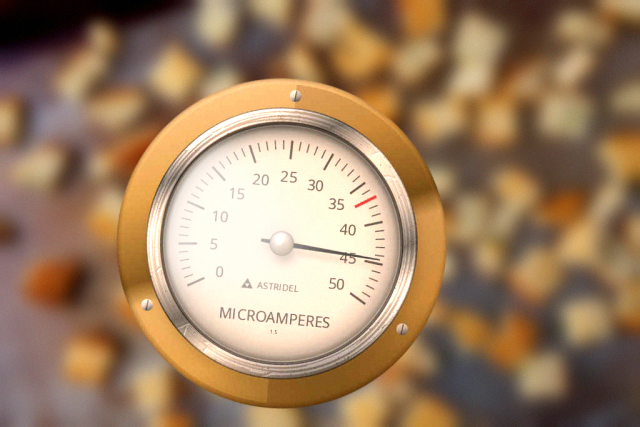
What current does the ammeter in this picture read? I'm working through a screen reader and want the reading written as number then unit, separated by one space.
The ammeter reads 44.5 µA
